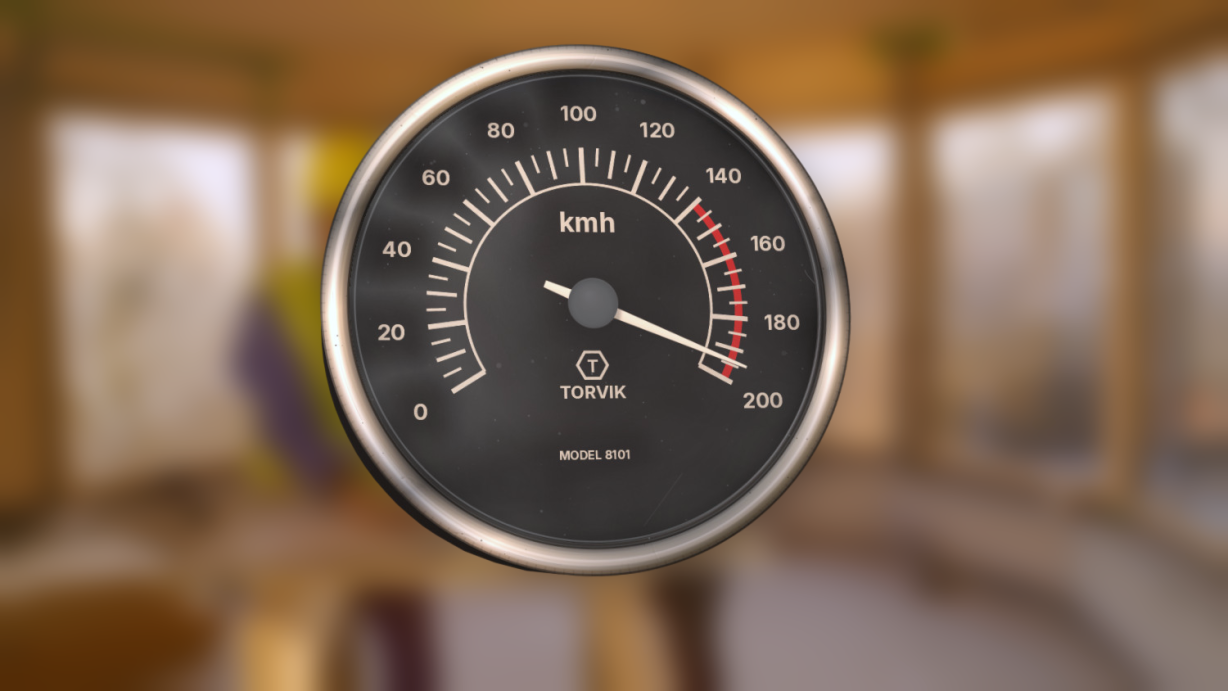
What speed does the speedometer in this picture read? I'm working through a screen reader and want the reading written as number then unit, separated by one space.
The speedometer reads 195 km/h
